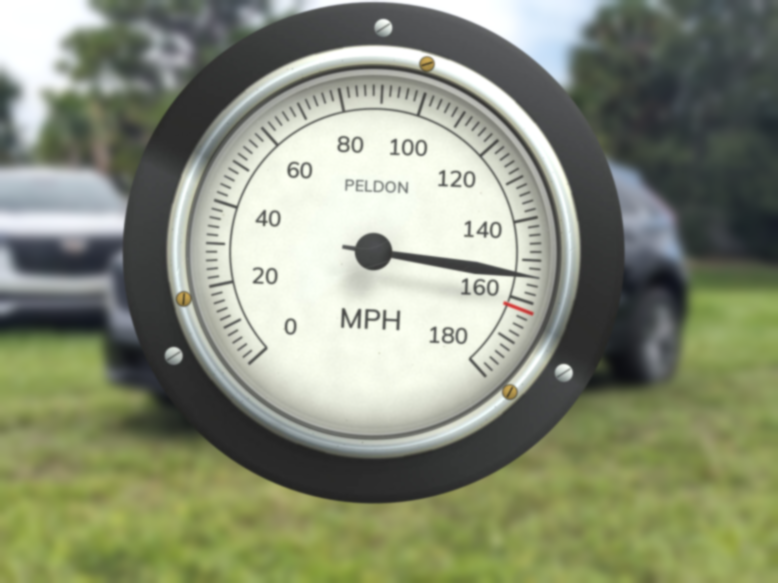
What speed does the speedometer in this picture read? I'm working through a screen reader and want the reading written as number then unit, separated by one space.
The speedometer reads 154 mph
